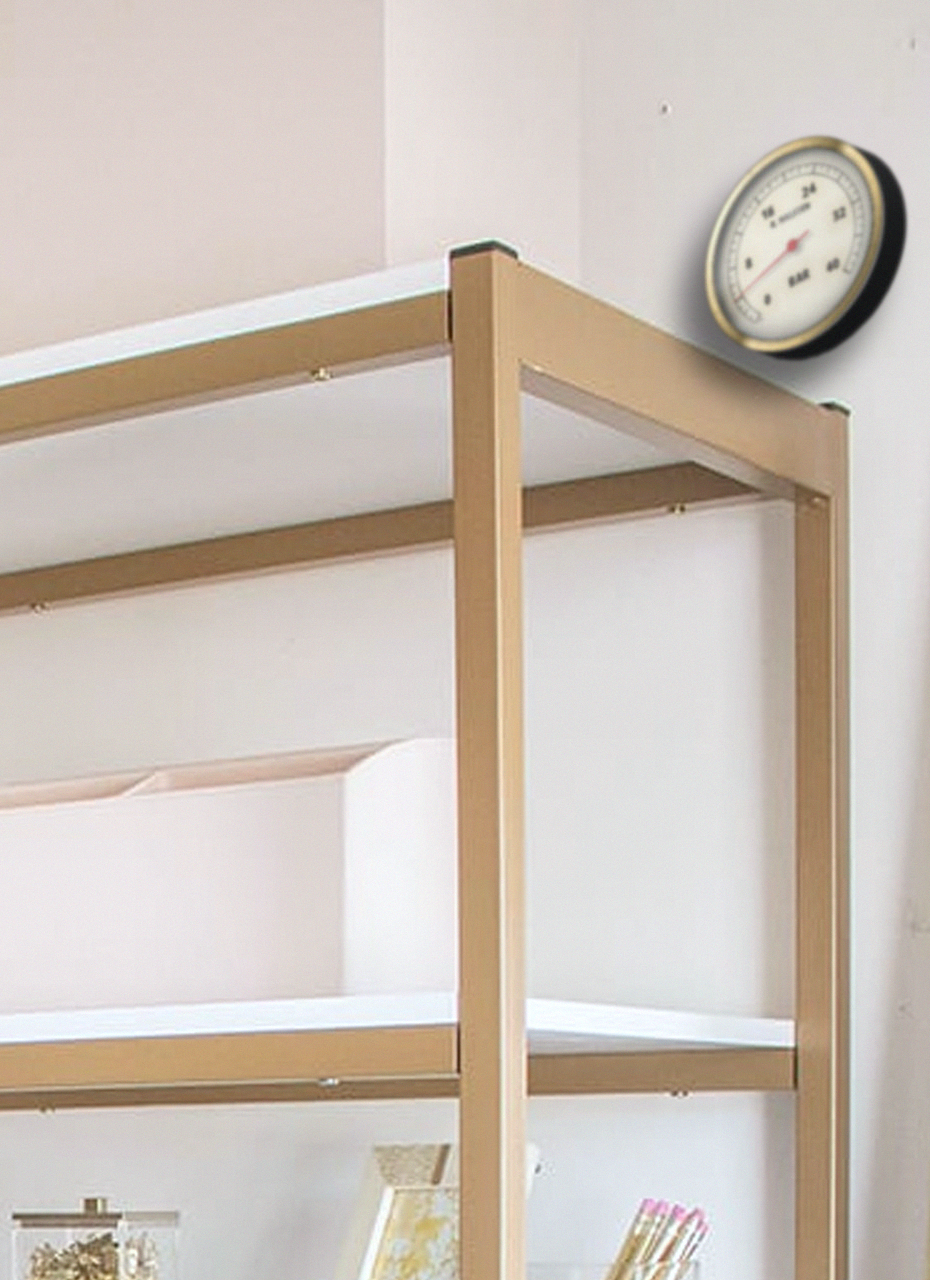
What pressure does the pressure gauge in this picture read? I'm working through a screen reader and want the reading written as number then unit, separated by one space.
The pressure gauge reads 4 bar
